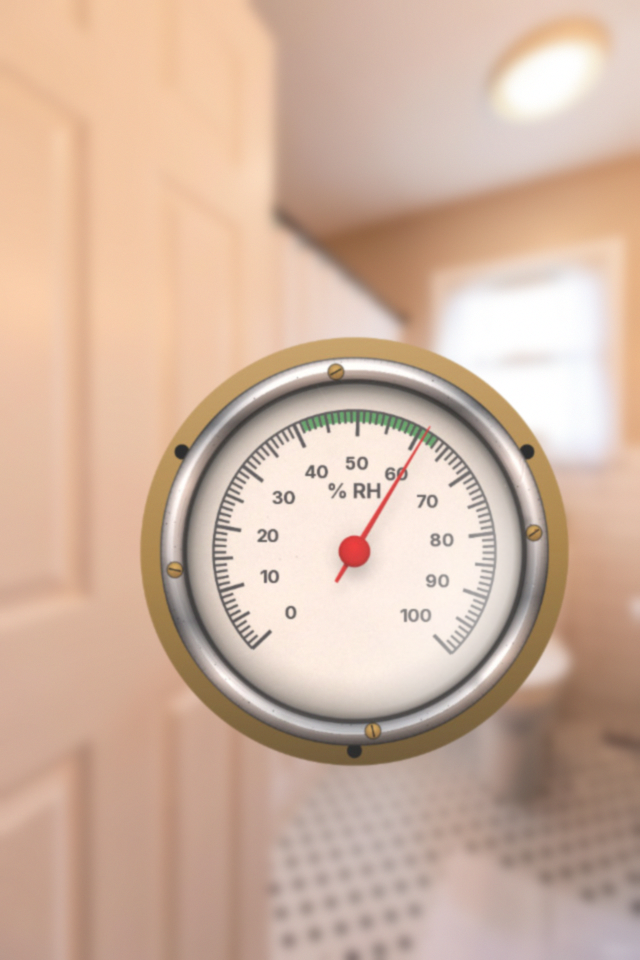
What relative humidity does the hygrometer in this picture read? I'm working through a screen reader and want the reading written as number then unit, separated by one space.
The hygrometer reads 61 %
